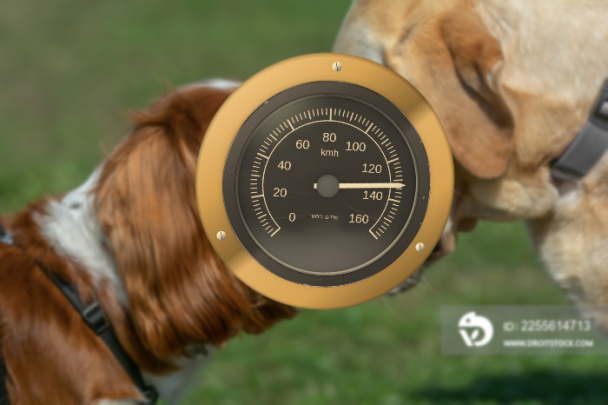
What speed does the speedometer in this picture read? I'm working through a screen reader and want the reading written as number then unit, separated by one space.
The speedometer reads 132 km/h
